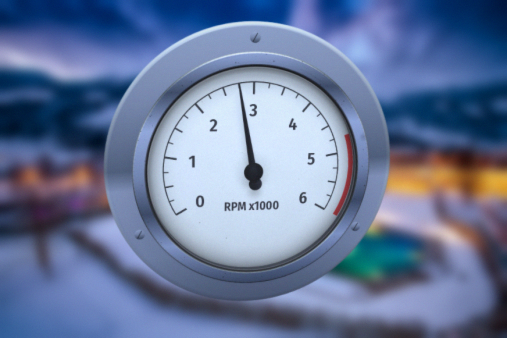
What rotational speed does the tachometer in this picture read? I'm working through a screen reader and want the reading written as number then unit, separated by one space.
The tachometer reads 2750 rpm
